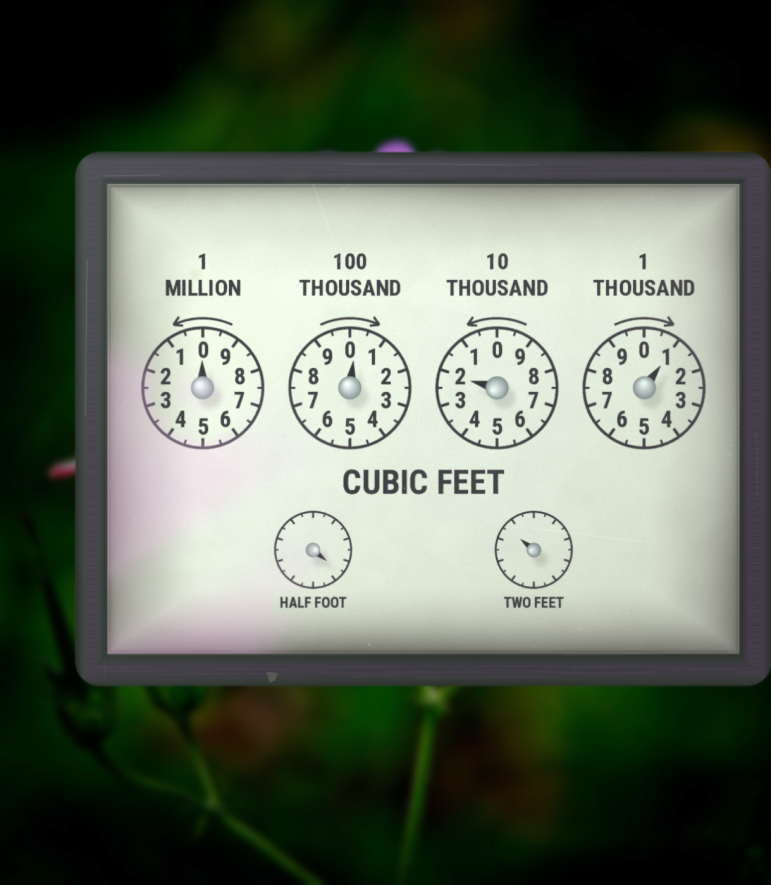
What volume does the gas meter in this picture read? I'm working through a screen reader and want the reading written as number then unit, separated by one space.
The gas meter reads 2100 ft³
